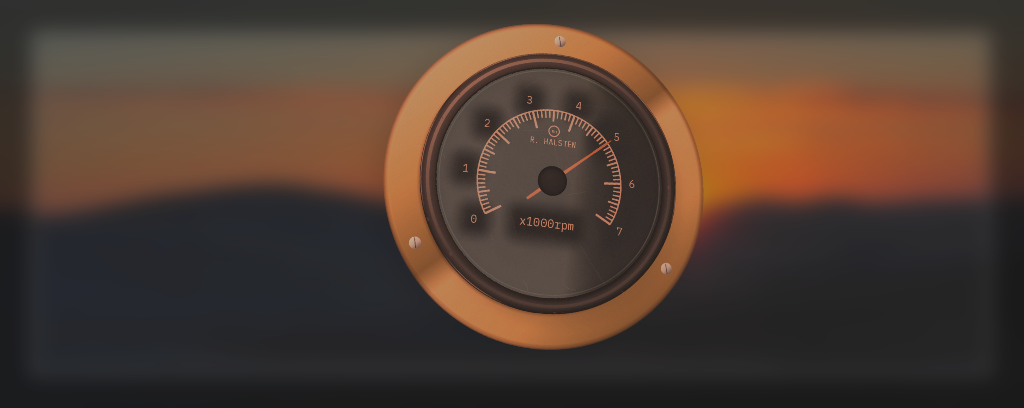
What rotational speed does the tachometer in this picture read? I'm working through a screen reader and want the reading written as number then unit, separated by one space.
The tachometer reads 5000 rpm
